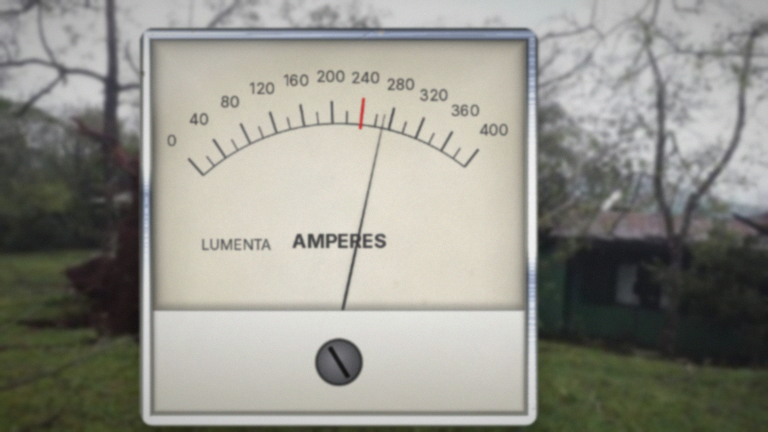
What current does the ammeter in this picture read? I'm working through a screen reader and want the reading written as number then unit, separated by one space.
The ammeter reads 270 A
